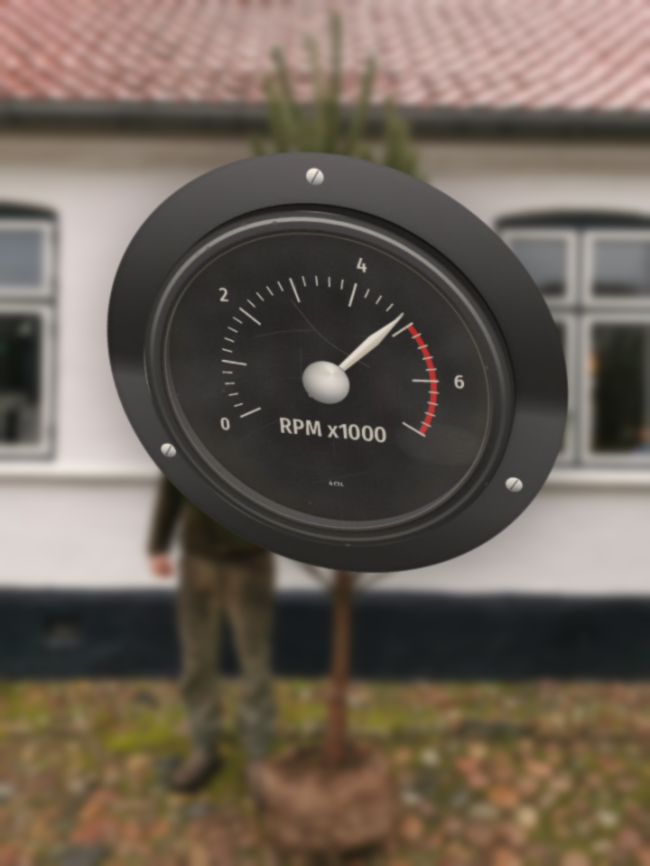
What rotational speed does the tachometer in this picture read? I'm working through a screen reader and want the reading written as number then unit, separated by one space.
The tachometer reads 4800 rpm
